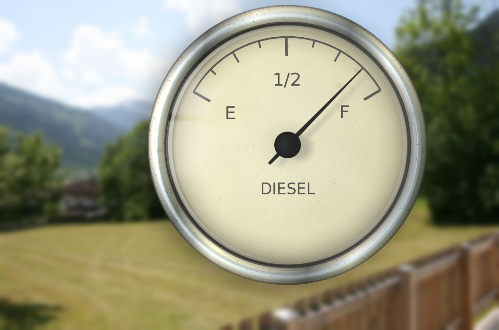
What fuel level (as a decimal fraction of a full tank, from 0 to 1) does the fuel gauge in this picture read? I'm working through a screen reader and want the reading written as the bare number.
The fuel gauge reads 0.875
